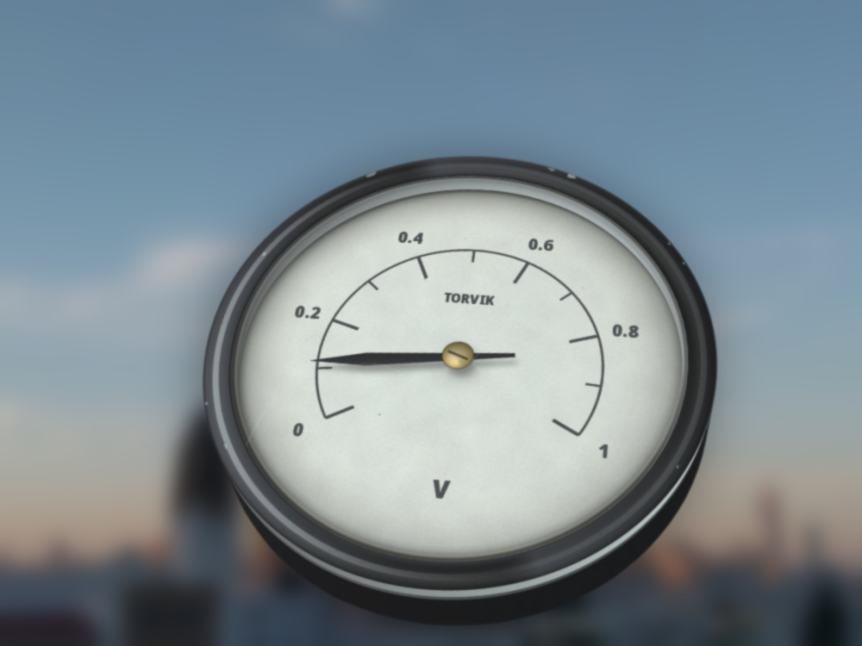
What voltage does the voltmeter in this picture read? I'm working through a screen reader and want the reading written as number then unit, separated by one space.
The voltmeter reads 0.1 V
